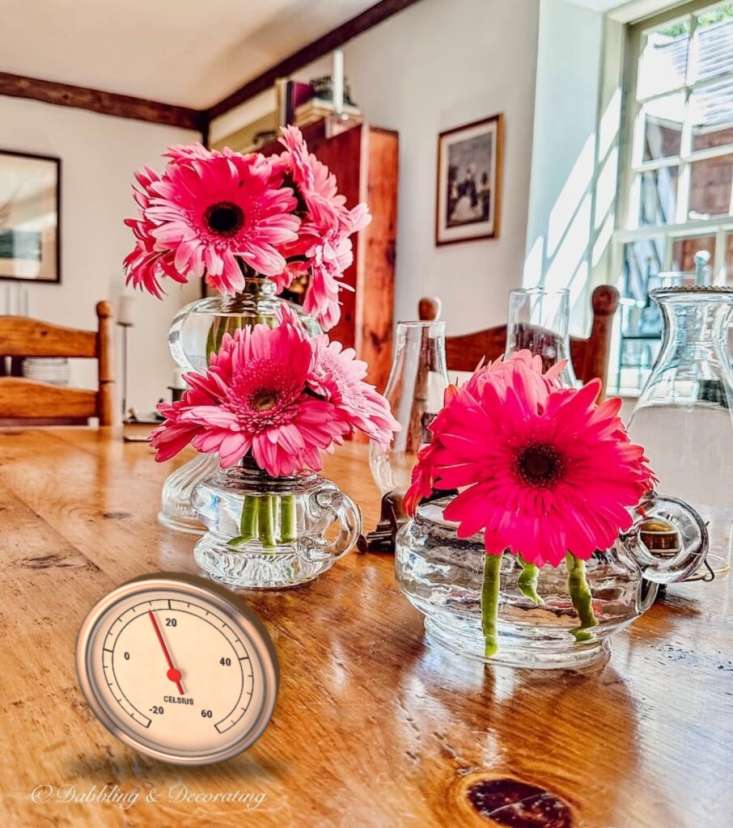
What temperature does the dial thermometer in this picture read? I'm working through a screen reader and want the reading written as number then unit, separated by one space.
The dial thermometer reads 16 °C
